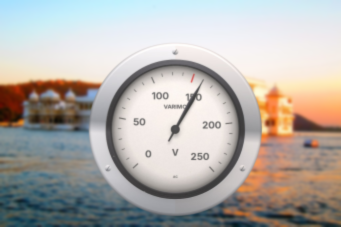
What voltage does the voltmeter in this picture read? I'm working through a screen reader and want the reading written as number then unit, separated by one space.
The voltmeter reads 150 V
